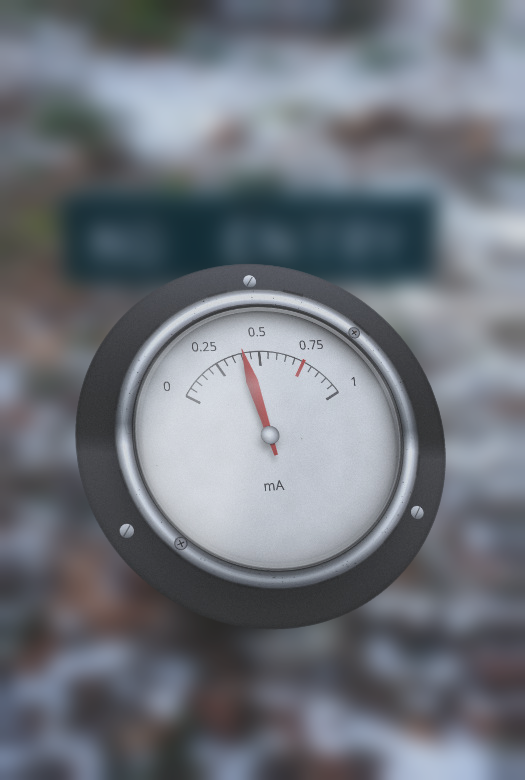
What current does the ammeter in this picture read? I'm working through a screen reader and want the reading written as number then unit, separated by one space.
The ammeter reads 0.4 mA
